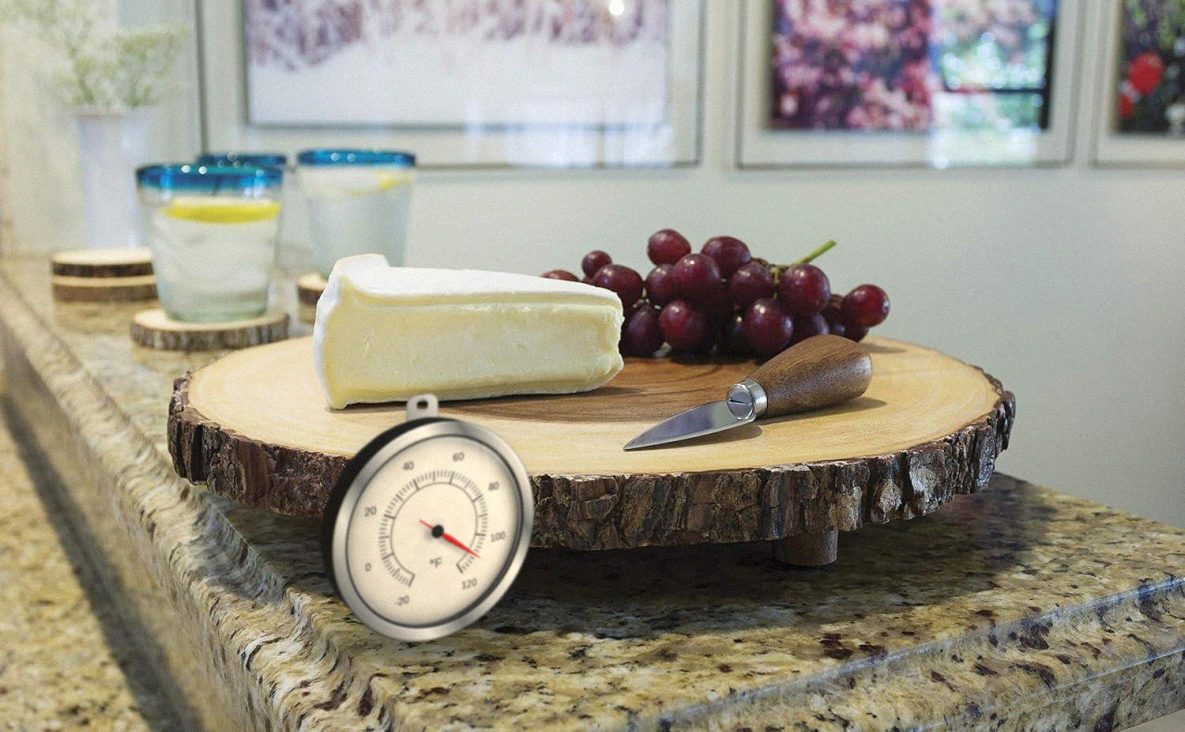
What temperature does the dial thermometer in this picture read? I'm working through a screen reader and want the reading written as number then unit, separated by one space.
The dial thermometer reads 110 °F
